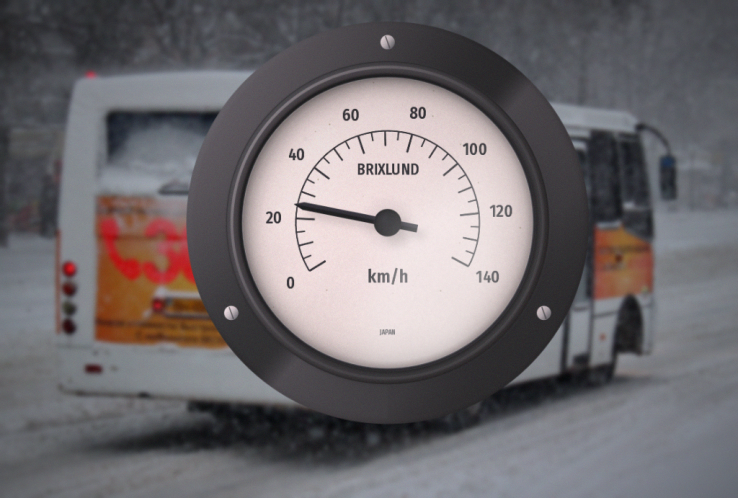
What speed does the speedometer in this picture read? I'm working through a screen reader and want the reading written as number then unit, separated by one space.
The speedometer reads 25 km/h
